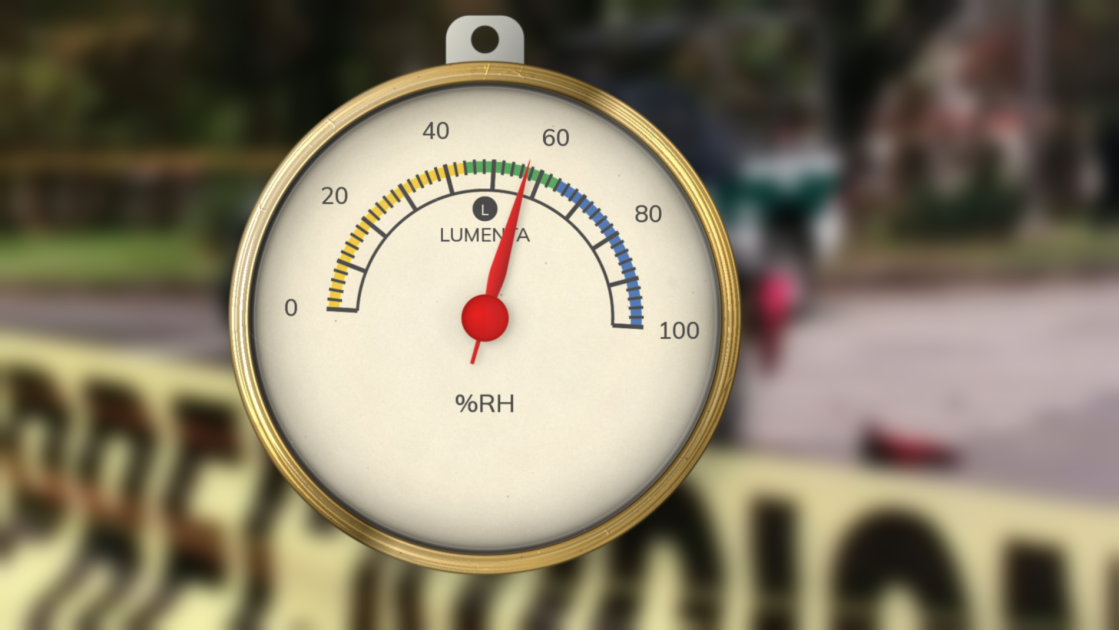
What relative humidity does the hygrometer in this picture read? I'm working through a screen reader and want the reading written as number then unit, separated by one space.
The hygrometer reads 57 %
